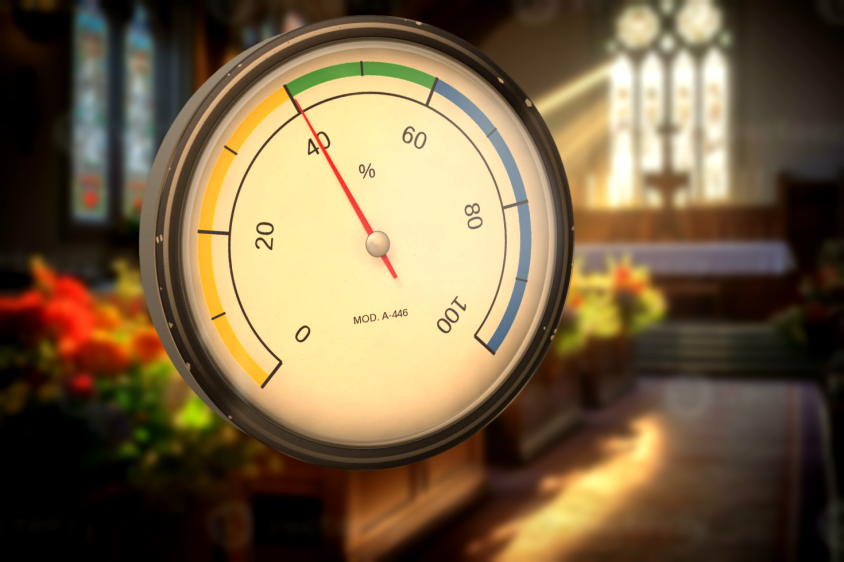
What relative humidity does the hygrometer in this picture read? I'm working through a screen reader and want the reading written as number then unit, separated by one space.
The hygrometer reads 40 %
